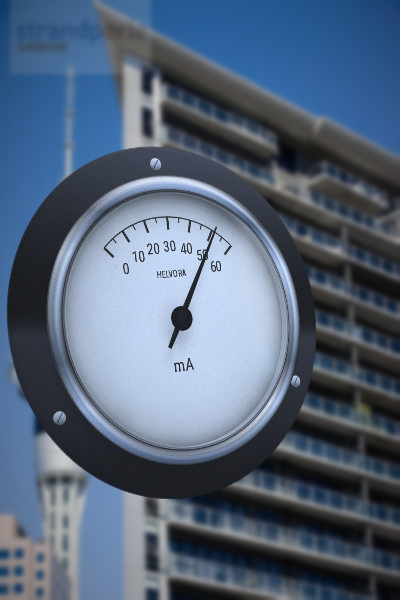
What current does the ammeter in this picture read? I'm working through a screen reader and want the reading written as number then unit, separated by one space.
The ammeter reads 50 mA
